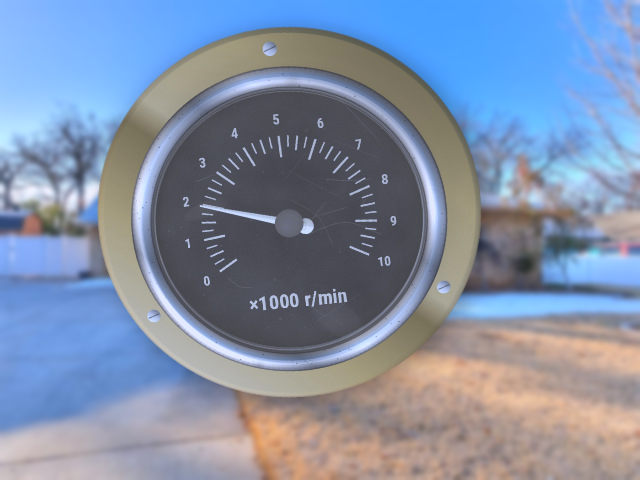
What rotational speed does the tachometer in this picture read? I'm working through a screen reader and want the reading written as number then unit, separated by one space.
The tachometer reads 2000 rpm
